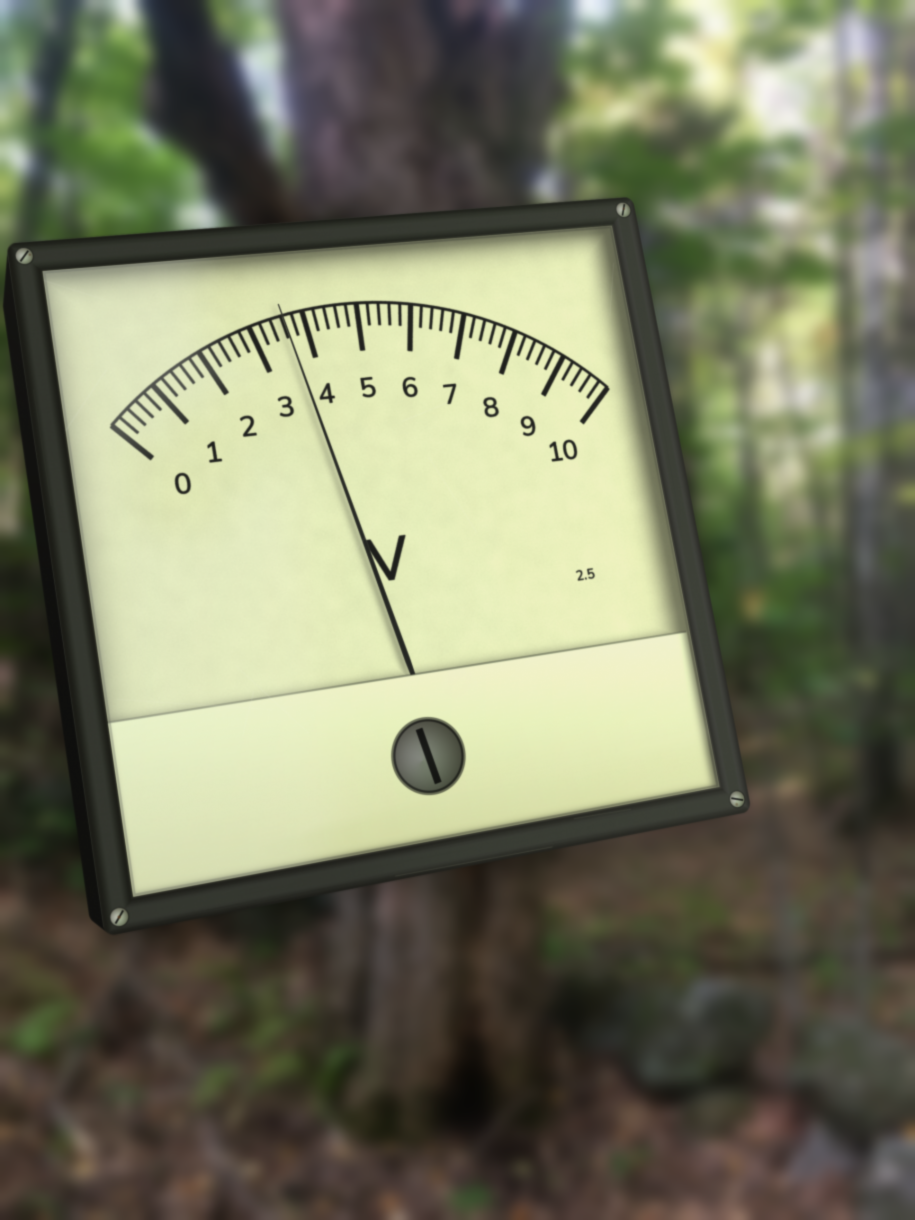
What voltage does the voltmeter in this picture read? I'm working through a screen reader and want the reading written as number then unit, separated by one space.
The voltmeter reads 3.6 V
